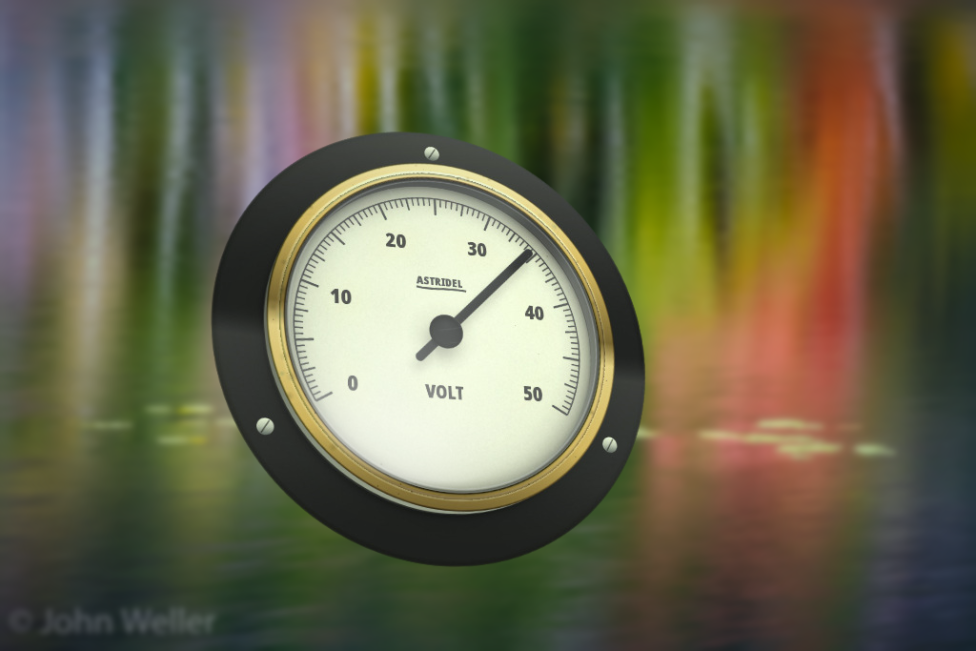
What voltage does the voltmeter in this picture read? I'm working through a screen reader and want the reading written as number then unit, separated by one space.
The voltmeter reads 34.5 V
